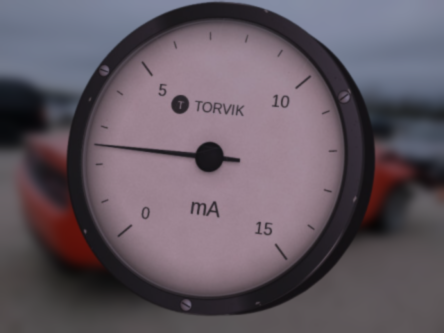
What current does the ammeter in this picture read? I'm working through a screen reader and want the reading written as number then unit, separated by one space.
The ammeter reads 2.5 mA
